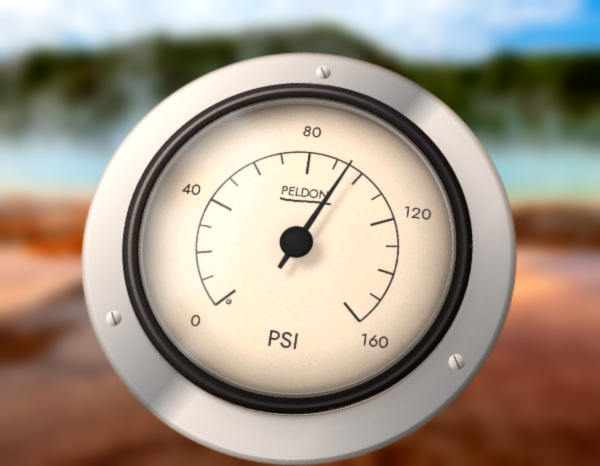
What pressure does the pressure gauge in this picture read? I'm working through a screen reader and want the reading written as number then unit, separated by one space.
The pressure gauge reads 95 psi
